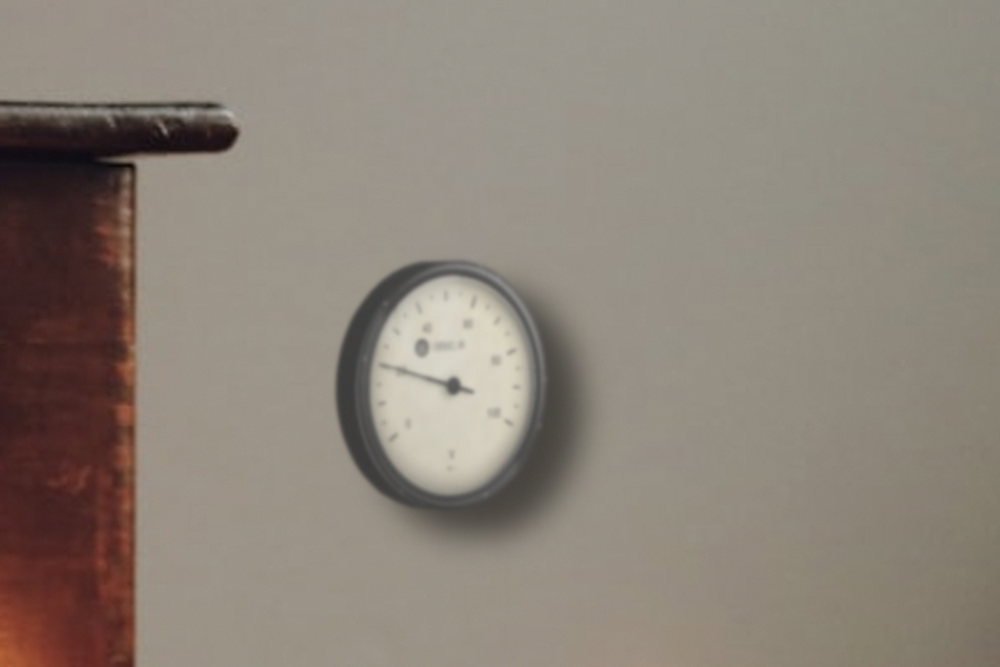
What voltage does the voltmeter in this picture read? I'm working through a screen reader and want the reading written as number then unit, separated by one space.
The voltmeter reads 20 V
